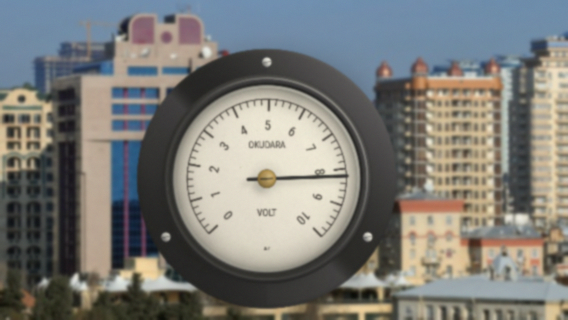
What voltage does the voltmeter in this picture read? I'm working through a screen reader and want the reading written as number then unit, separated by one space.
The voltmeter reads 8.2 V
